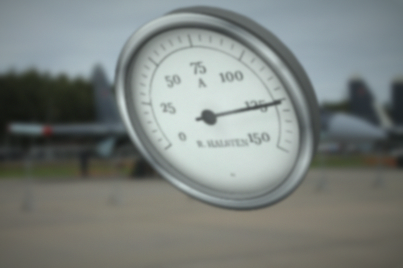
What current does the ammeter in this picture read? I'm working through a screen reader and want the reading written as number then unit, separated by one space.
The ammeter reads 125 A
